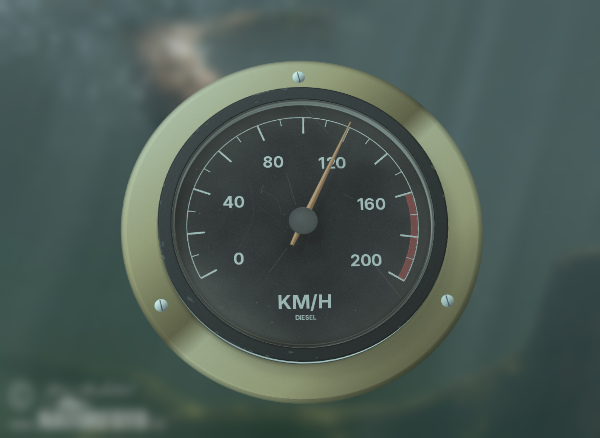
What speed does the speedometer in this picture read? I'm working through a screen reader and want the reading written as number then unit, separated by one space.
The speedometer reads 120 km/h
